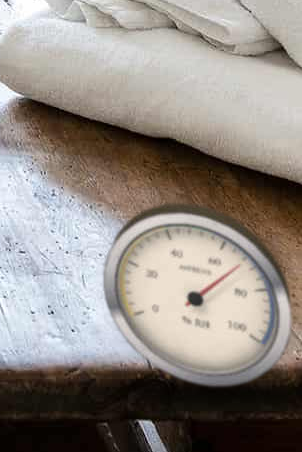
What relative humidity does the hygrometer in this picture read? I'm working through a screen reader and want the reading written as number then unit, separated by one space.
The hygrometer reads 68 %
